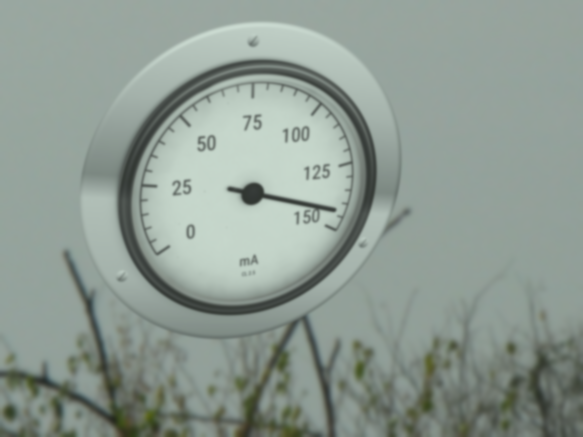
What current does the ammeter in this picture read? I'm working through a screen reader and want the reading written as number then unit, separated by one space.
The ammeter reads 142.5 mA
